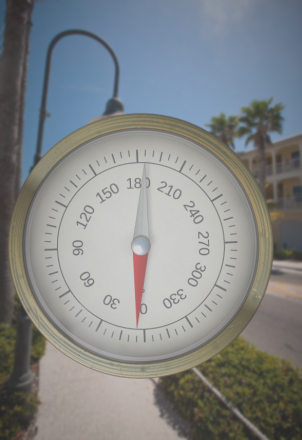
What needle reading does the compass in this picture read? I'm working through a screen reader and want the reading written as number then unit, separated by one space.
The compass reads 5 °
